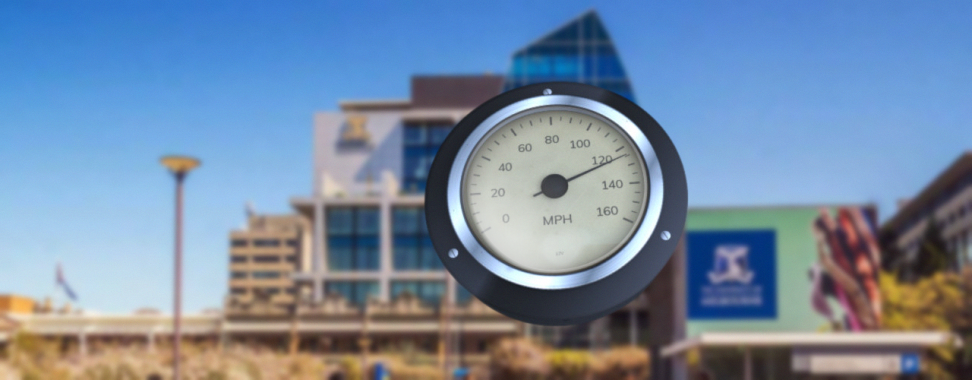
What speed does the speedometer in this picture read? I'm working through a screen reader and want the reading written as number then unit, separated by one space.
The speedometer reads 125 mph
